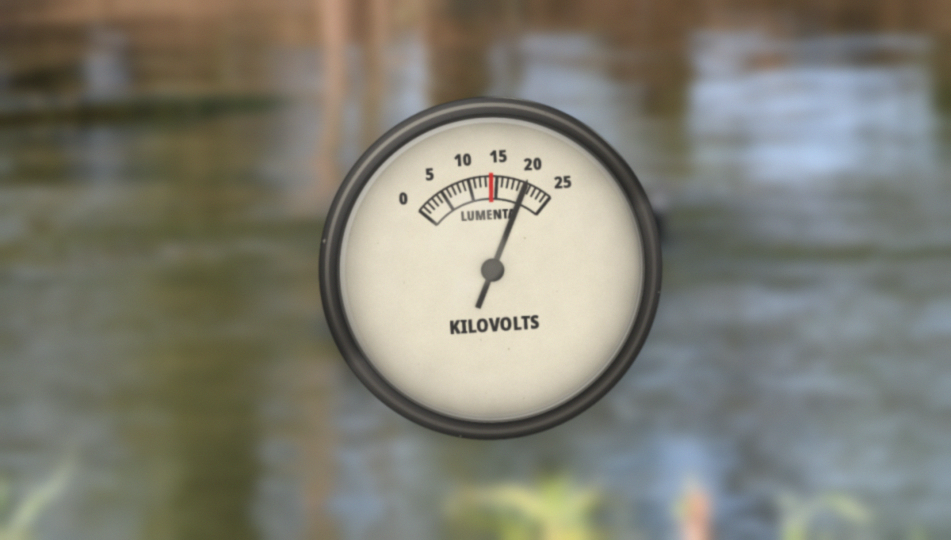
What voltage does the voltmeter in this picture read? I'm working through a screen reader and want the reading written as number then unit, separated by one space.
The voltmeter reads 20 kV
